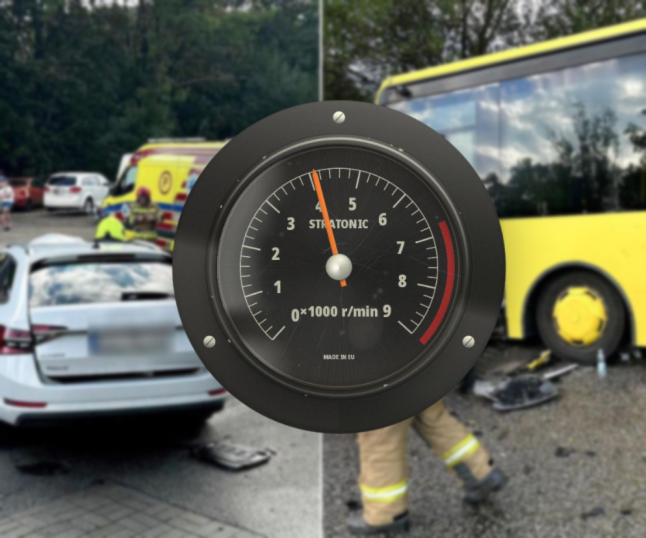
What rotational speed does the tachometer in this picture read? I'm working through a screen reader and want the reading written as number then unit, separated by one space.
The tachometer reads 4100 rpm
